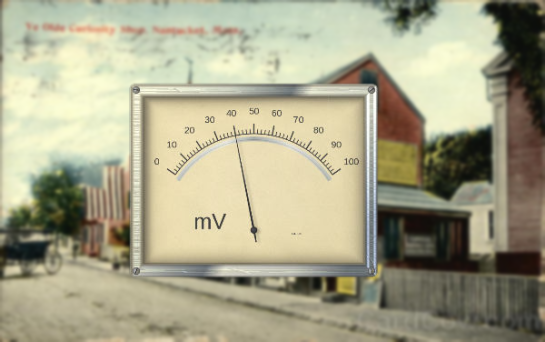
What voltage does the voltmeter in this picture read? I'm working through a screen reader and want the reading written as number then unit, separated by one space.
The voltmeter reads 40 mV
